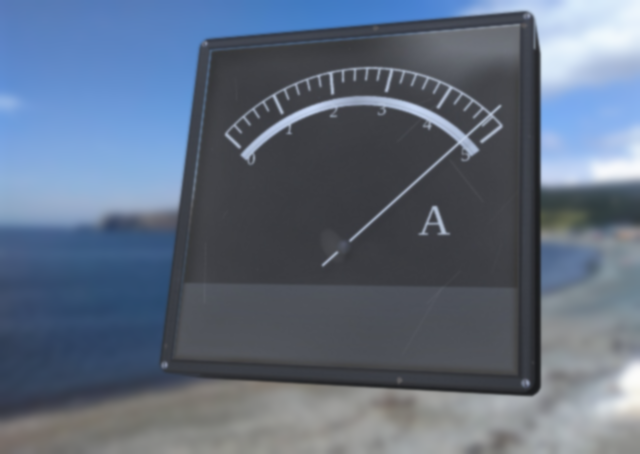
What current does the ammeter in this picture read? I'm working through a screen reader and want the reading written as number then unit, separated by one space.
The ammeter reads 4.8 A
